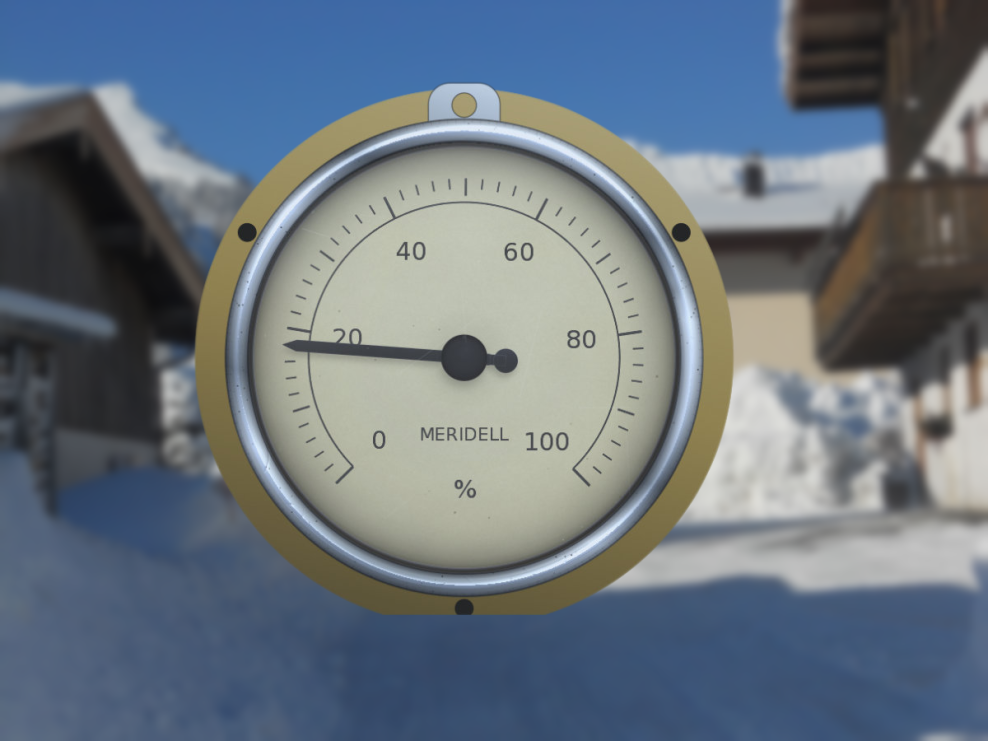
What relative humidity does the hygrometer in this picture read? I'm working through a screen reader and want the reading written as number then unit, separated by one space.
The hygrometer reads 18 %
